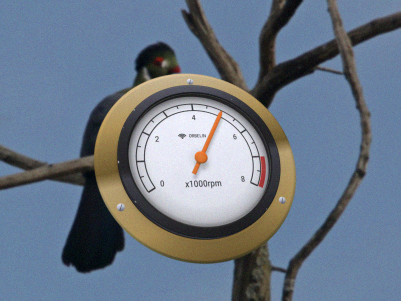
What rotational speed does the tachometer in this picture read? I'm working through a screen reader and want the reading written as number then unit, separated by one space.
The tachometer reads 5000 rpm
